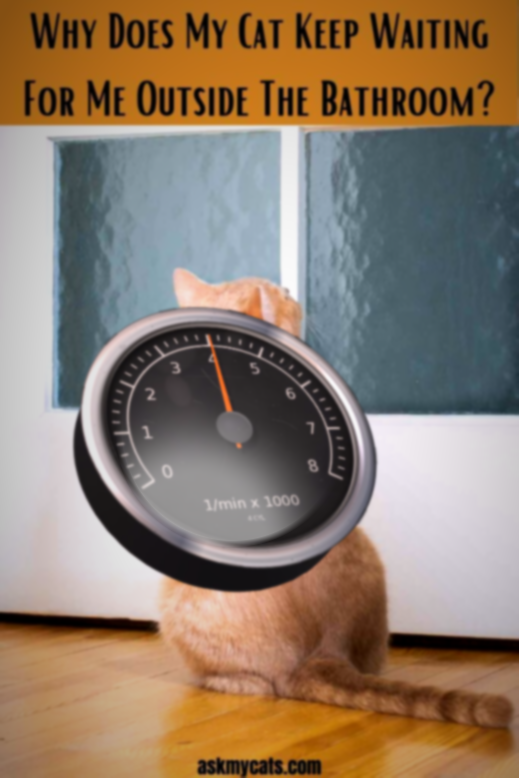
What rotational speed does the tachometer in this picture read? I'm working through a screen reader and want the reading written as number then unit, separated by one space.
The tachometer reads 4000 rpm
